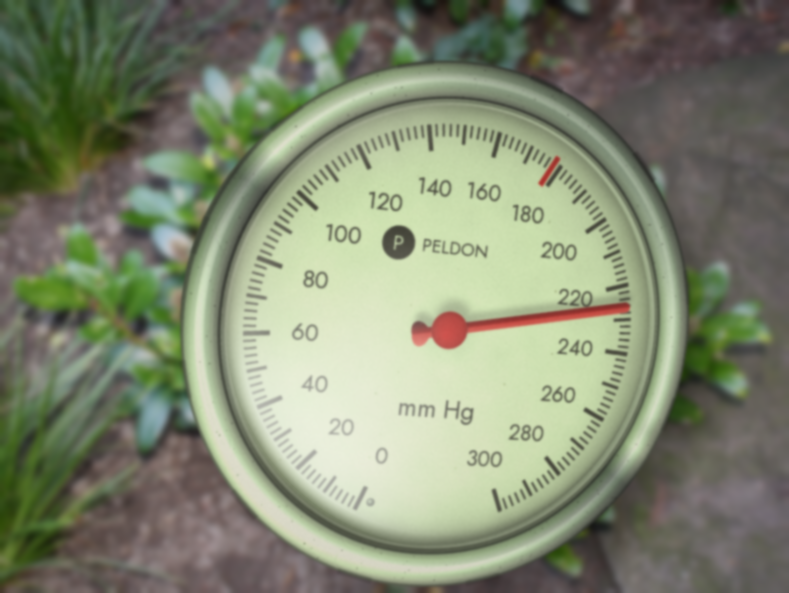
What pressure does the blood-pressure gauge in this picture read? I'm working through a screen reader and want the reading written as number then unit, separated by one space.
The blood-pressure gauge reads 226 mmHg
